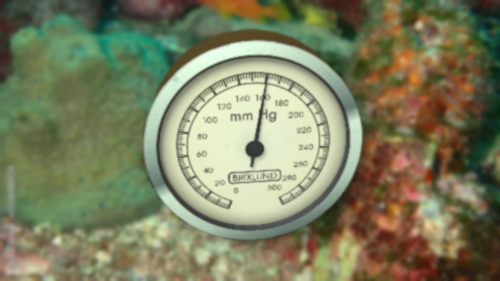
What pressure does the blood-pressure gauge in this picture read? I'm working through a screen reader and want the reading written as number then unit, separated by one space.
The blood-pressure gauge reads 160 mmHg
